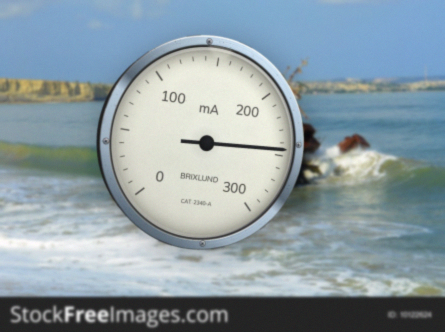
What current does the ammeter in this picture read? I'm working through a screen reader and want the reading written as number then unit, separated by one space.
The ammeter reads 245 mA
